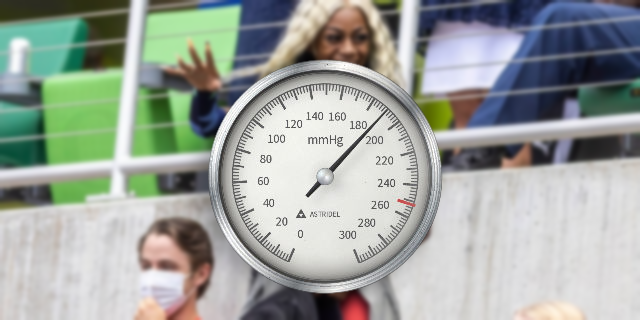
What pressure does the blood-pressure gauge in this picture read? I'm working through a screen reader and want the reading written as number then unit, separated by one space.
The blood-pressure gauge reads 190 mmHg
